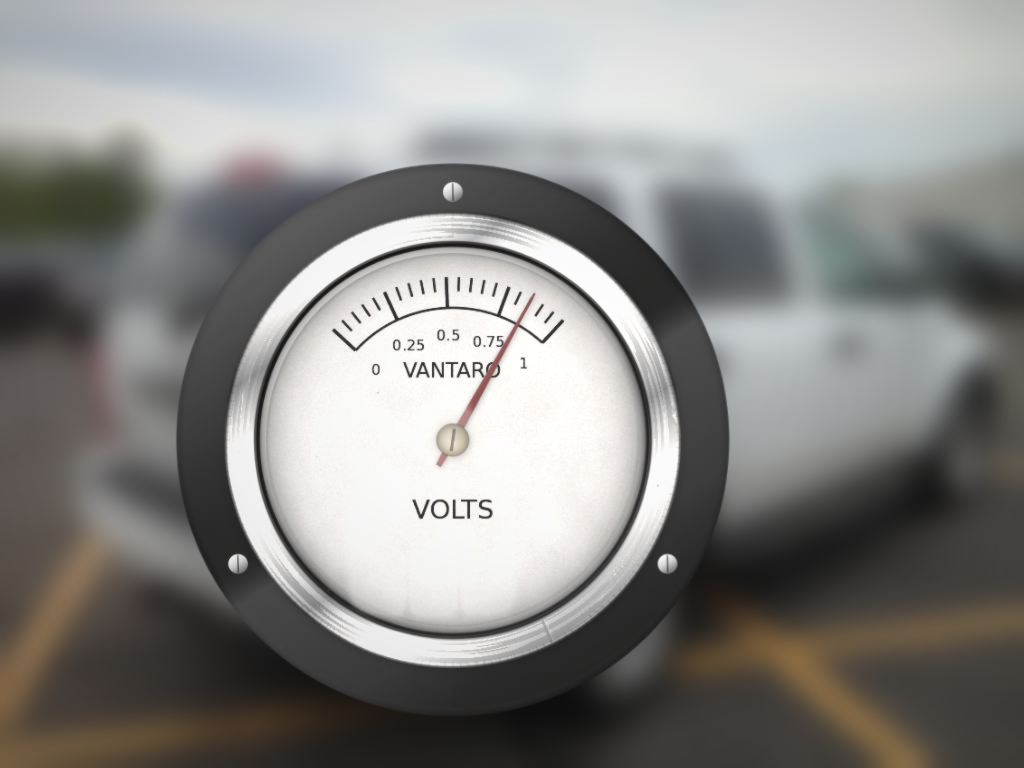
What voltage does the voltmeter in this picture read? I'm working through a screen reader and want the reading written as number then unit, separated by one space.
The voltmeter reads 0.85 V
